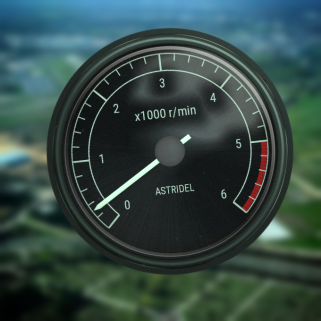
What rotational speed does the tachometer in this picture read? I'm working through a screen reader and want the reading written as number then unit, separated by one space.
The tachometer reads 300 rpm
